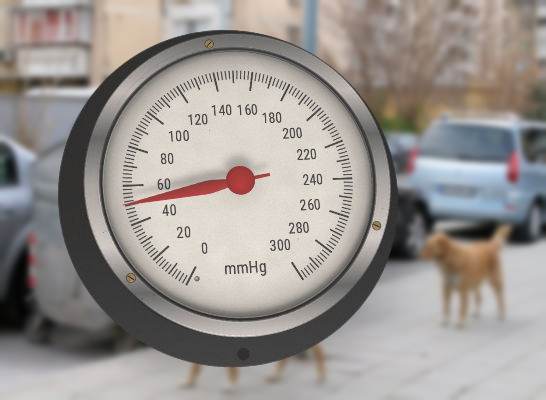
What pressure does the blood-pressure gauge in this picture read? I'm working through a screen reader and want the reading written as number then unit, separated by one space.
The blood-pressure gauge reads 50 mmHg
